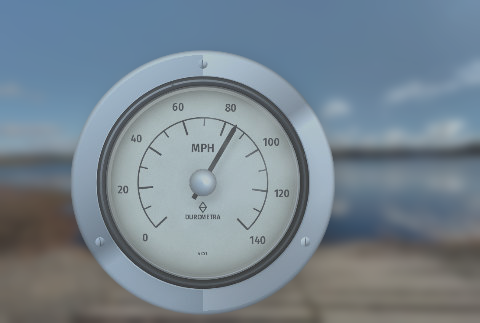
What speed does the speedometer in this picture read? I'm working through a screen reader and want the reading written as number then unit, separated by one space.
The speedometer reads 85 mph
